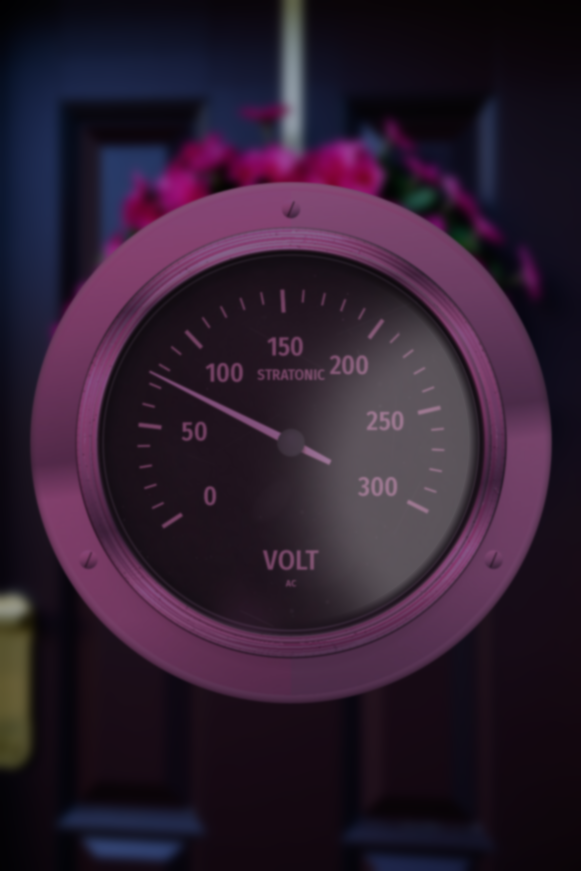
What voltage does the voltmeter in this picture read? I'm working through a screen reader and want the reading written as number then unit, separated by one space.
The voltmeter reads 75 V
